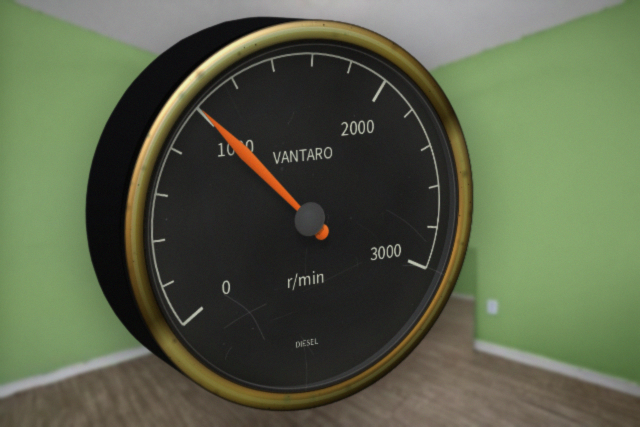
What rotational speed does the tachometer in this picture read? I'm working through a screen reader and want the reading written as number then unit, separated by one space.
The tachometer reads 1000 rpm
